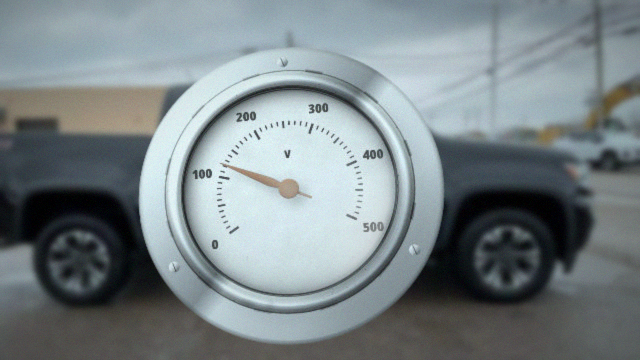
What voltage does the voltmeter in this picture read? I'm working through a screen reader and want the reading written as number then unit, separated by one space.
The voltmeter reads 120 V
